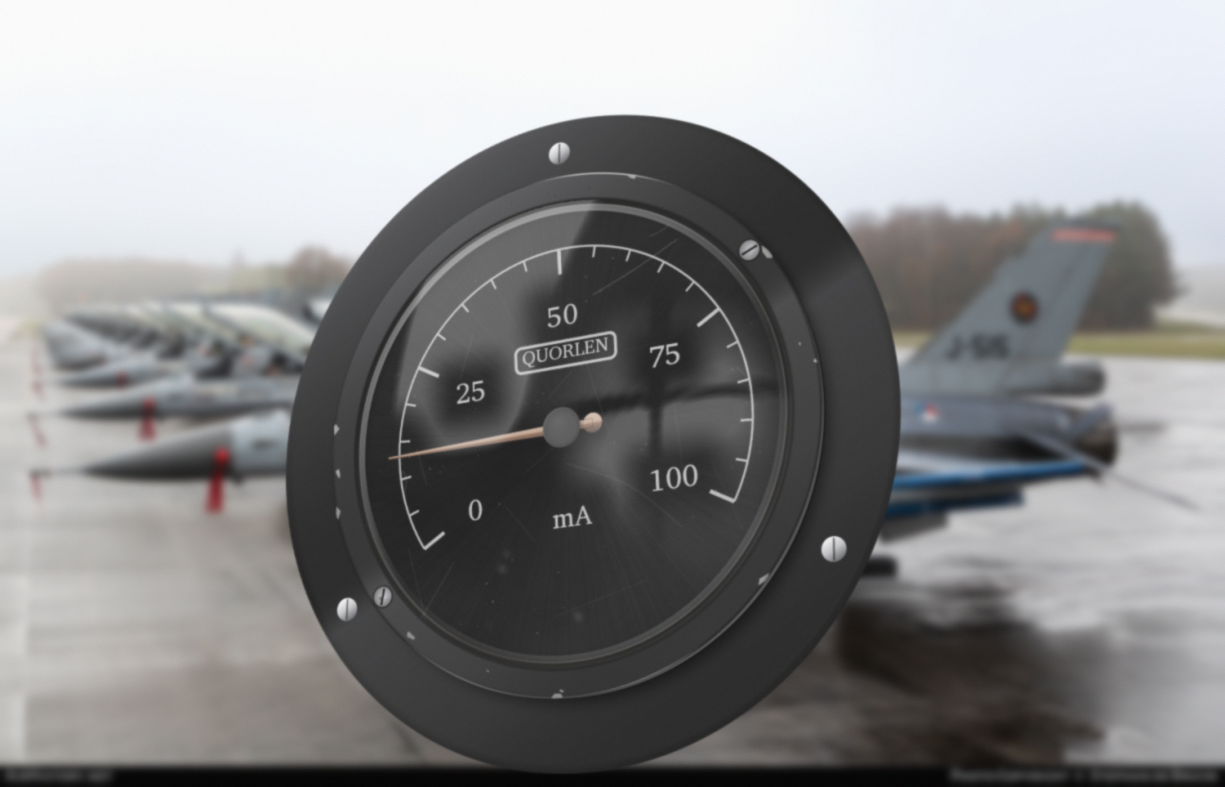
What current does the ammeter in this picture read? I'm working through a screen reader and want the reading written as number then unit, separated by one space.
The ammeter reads 12.5 mA
